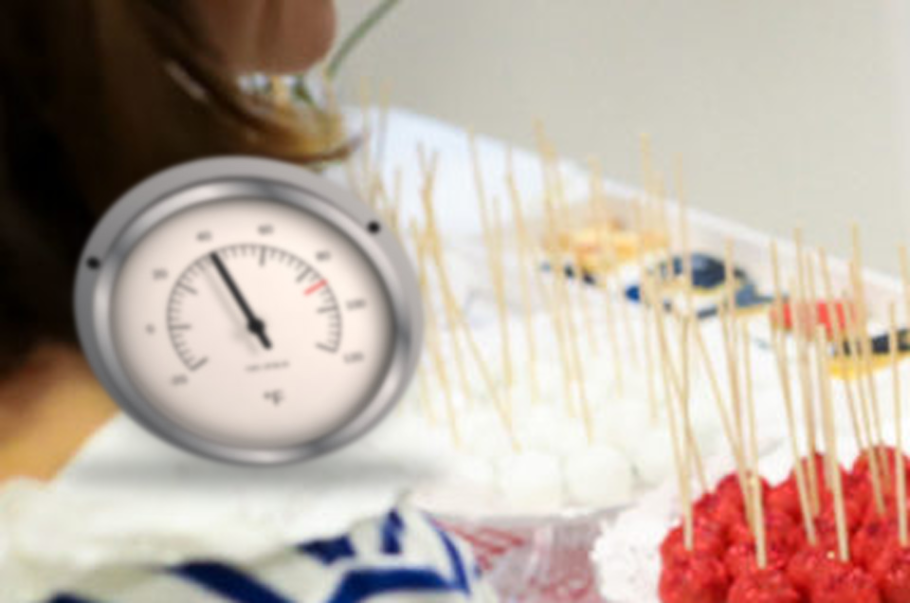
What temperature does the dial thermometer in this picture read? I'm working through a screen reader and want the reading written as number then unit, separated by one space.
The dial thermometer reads 40 °F
